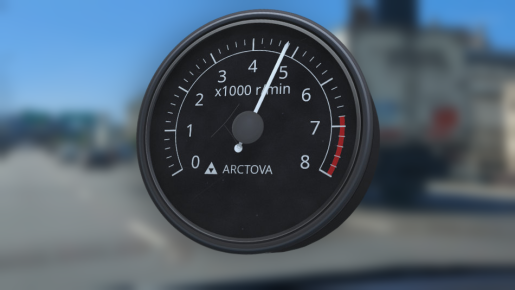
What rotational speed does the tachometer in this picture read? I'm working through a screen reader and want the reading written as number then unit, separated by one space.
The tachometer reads 4800 rpm
